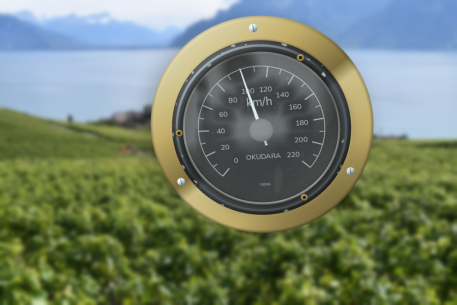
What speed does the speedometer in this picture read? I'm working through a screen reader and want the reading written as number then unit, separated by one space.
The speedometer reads 100 km/h
